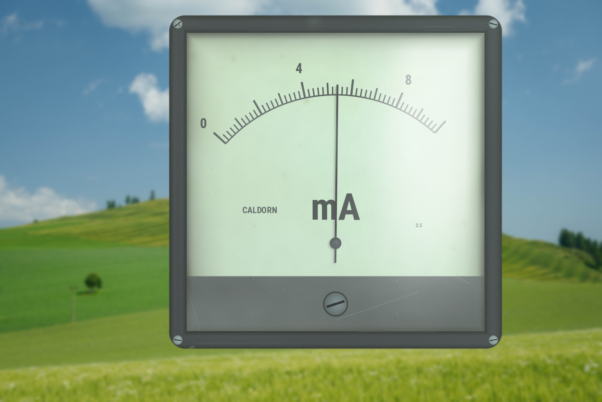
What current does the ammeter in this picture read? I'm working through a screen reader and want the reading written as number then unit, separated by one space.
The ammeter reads 5.4 mA
